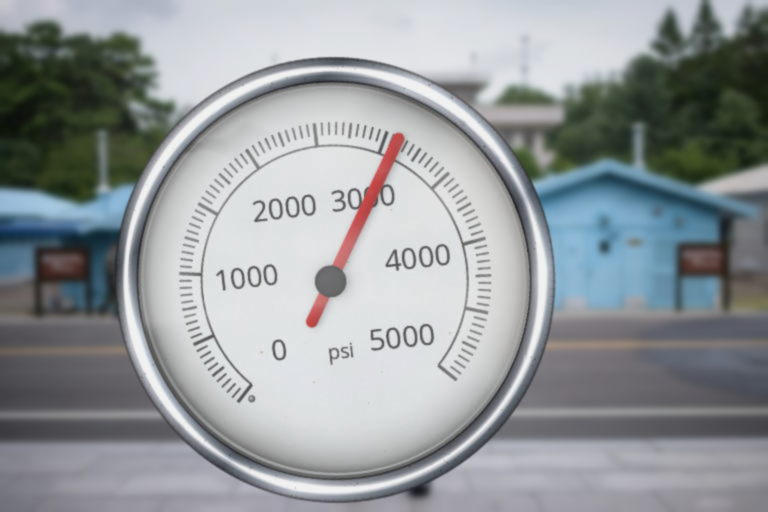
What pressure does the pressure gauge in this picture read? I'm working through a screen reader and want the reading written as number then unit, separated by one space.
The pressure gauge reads 3100 psi
